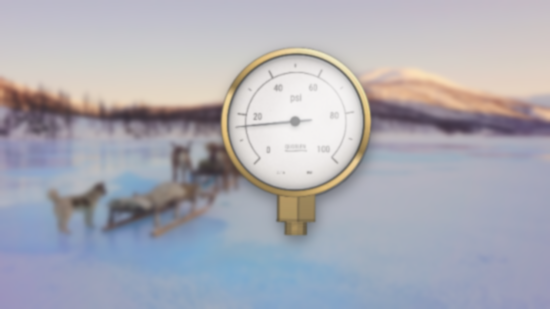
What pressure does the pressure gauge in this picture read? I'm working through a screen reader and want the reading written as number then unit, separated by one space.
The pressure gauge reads 15 psi
